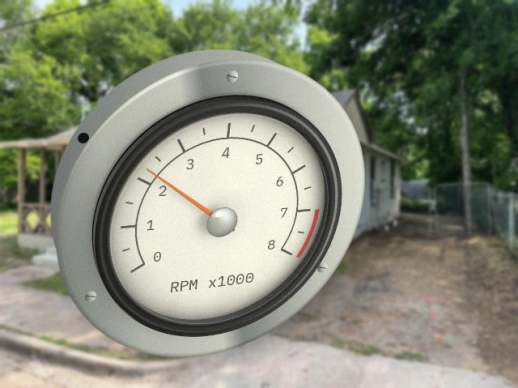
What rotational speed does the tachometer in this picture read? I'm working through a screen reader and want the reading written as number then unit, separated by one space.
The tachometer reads 2250 rpm
